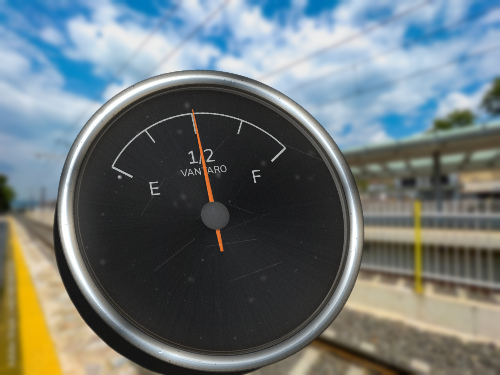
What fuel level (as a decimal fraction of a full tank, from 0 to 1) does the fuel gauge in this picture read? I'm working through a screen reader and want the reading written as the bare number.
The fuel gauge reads 0.5
